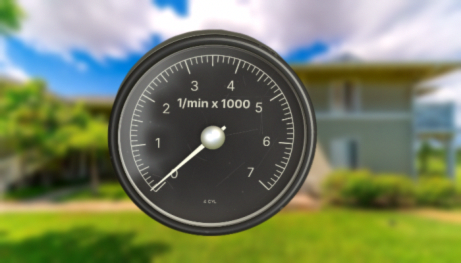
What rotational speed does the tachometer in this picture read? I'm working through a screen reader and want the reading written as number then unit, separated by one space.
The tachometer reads 100 rpm
